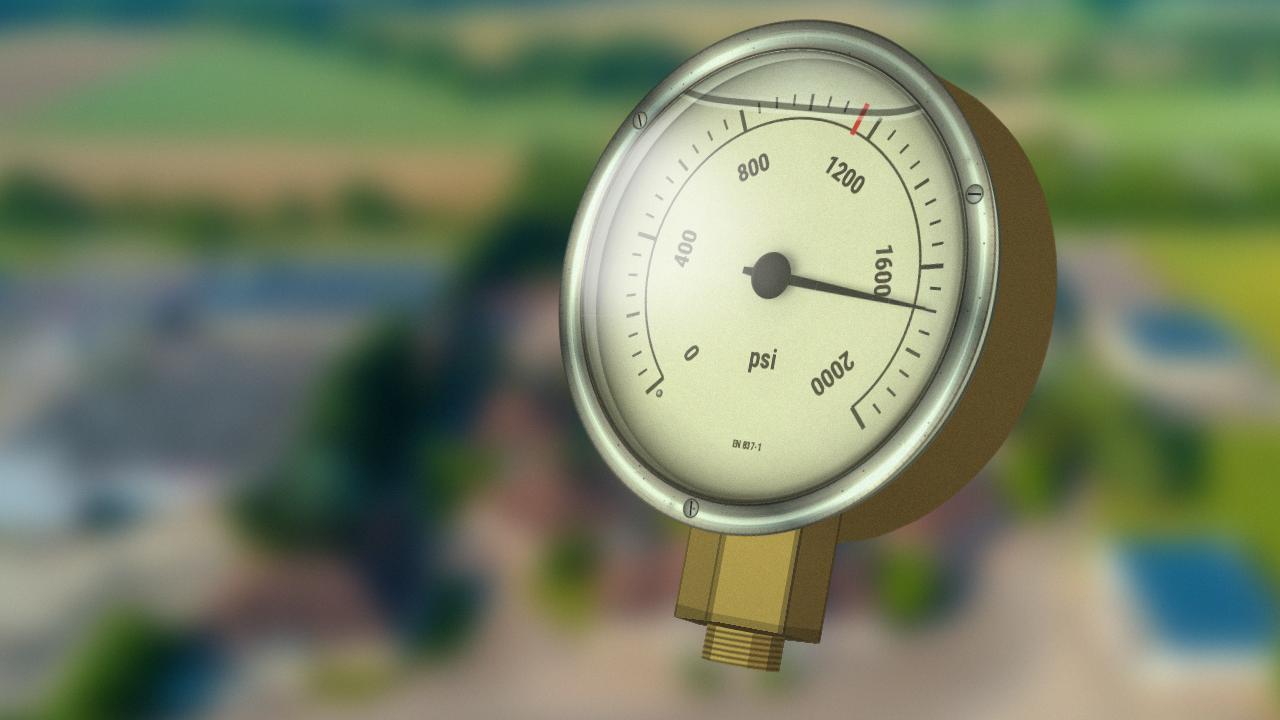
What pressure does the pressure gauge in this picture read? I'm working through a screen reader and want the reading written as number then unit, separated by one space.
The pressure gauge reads 1700 psi
